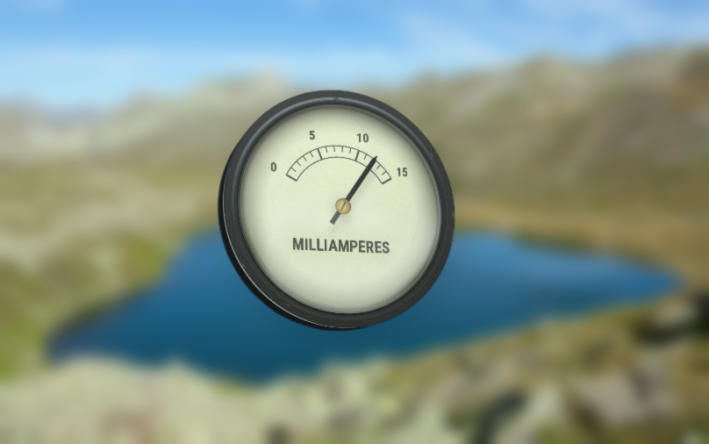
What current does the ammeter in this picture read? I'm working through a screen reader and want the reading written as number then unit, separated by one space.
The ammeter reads 12 mA
